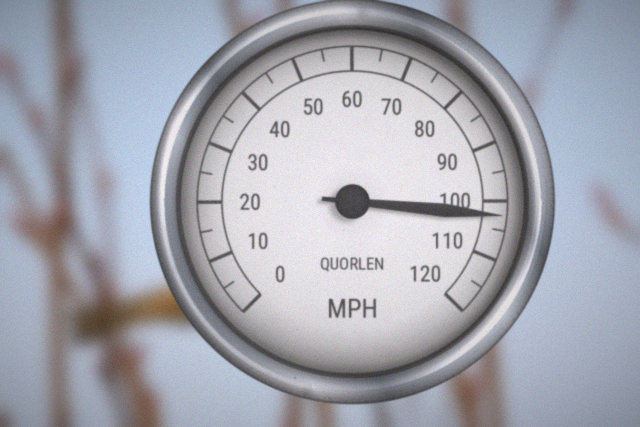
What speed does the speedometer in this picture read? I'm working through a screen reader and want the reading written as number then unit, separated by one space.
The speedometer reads 102.5 mph
